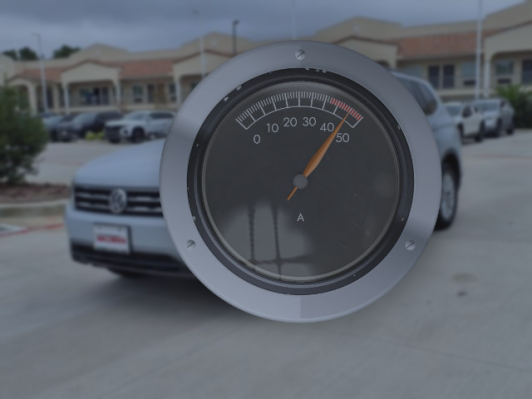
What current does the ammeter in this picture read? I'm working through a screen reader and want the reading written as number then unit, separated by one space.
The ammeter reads 45 A
